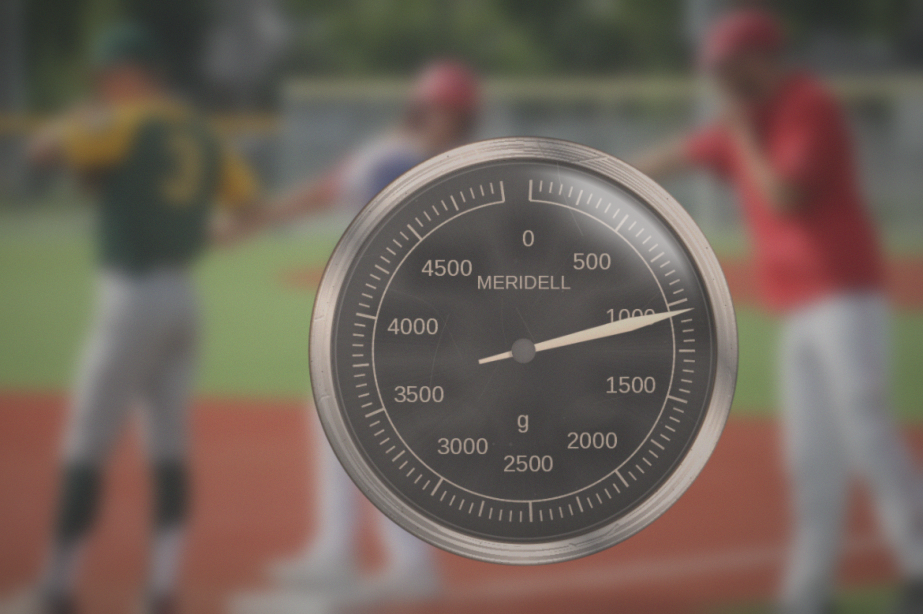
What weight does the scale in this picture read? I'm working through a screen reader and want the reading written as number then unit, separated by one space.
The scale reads 1050 g
